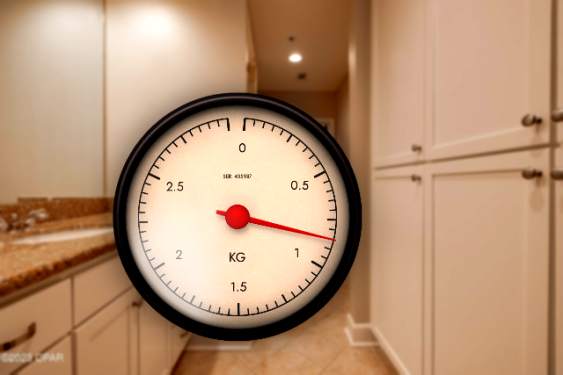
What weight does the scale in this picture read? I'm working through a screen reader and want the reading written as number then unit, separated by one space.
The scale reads 0.85 kg
